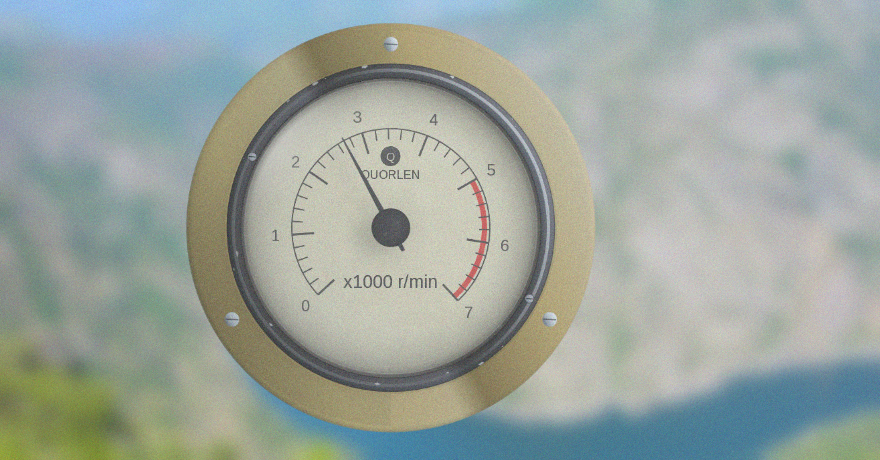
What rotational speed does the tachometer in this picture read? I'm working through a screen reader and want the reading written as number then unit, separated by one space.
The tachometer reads 2700 rpm
